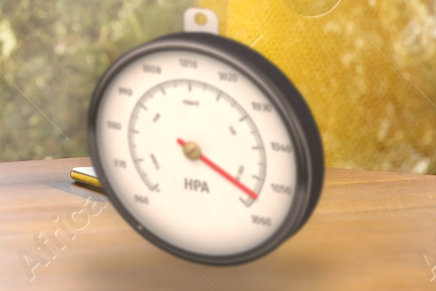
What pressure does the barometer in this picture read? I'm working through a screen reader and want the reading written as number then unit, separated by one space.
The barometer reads 1055 hPa
